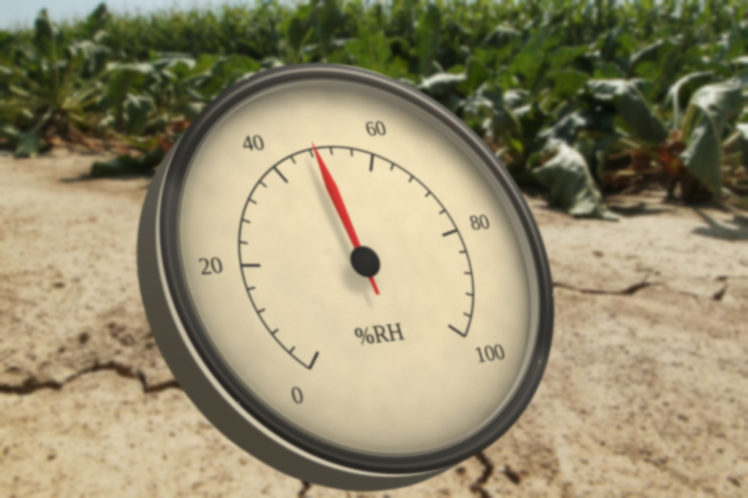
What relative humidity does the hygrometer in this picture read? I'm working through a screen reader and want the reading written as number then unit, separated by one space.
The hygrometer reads 48 %
